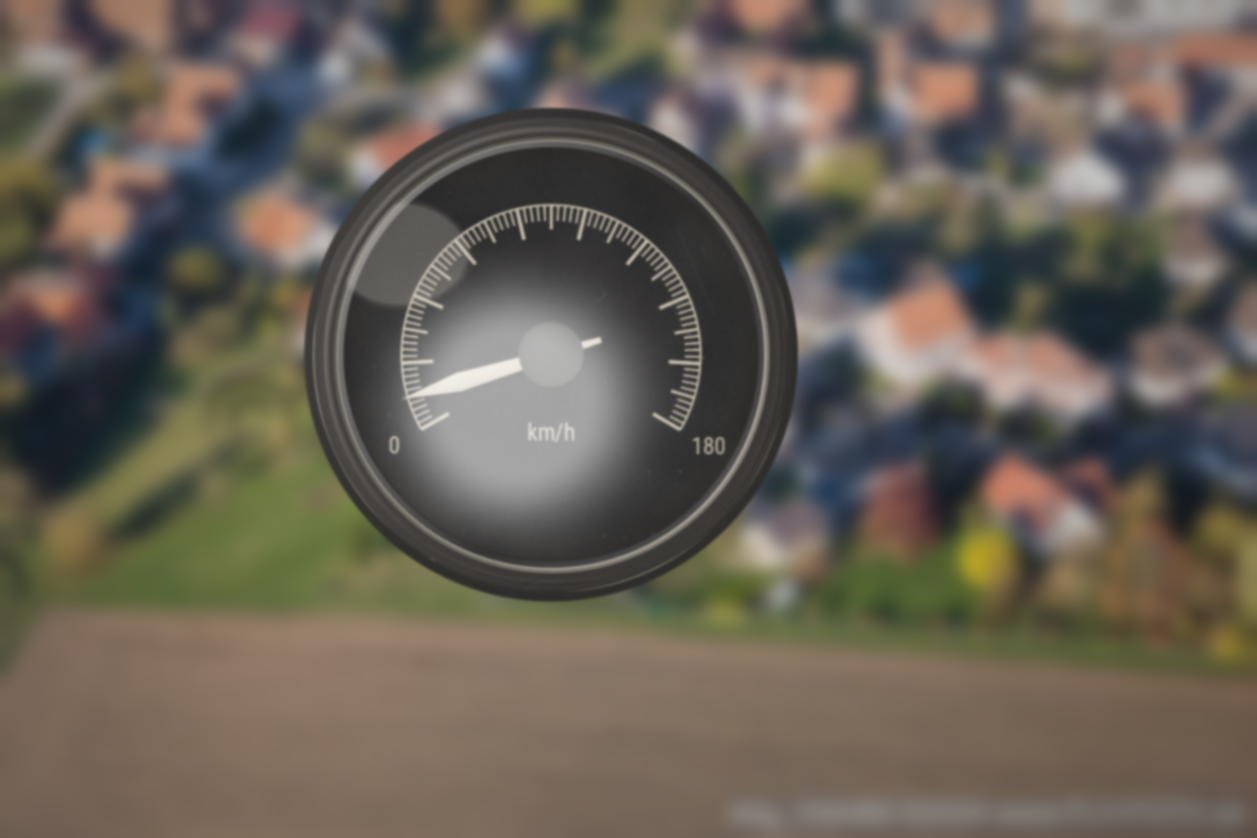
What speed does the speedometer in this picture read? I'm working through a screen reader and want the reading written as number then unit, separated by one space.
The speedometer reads 10 km/h
